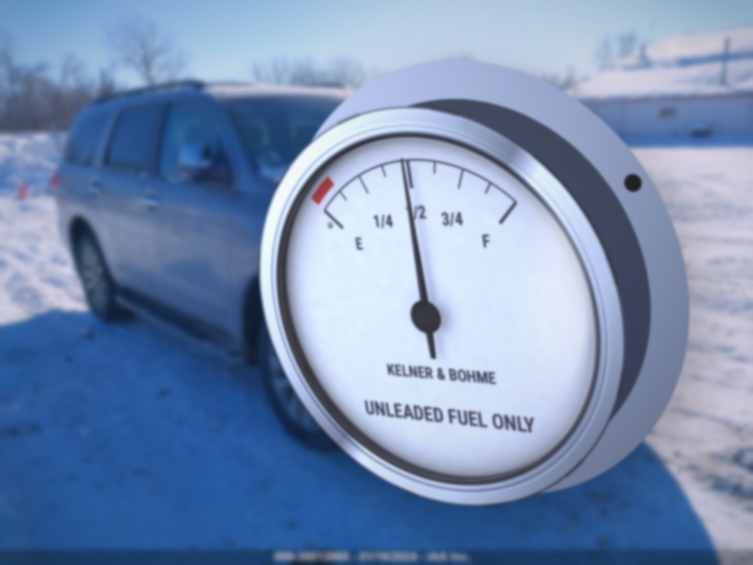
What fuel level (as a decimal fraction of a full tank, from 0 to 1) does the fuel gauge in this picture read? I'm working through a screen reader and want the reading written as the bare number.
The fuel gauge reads 0.5
